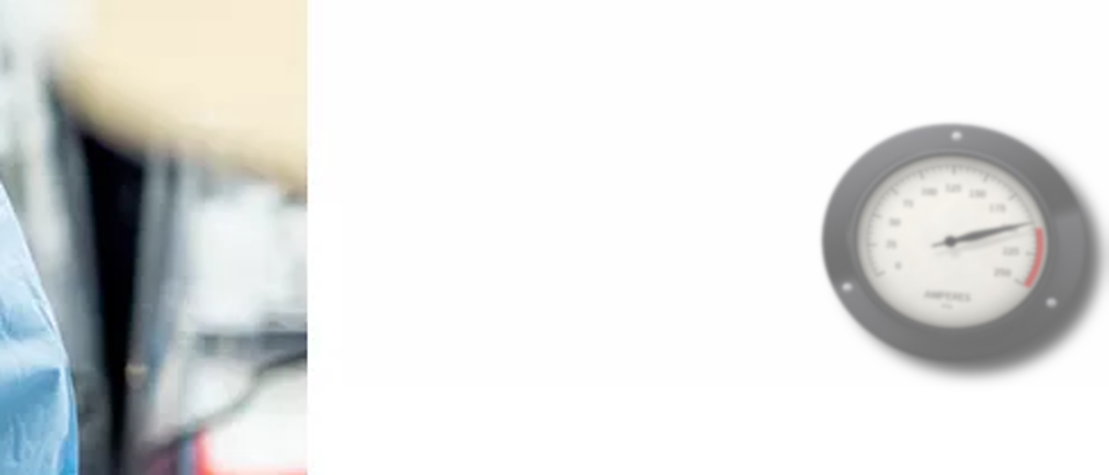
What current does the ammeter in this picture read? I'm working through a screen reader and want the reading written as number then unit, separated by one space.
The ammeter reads 200 A
